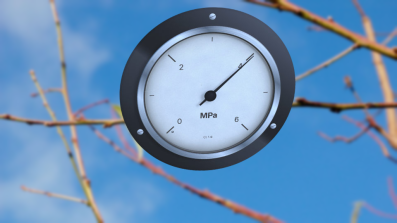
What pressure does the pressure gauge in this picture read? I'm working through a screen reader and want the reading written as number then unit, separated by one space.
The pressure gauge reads 4 MPa
